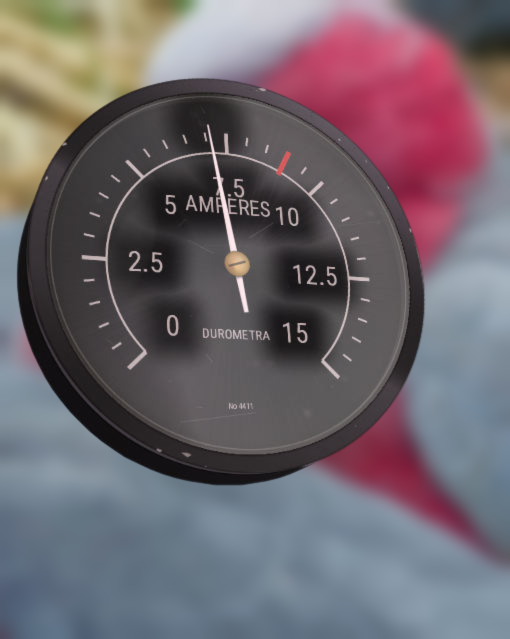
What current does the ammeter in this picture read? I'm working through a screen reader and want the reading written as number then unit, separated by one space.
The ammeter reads 7 A
